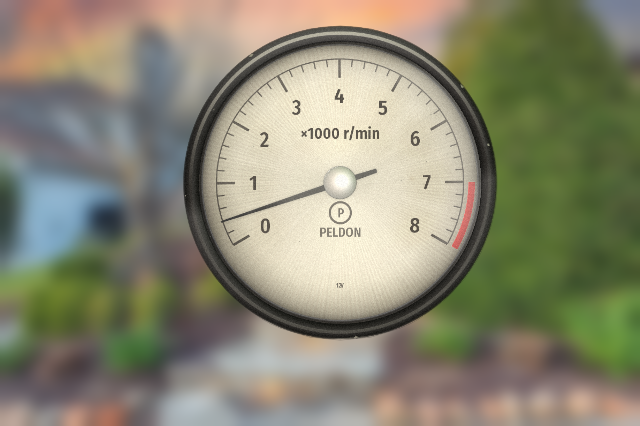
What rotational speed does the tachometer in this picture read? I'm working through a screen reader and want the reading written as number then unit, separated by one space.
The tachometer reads 400 rpm
